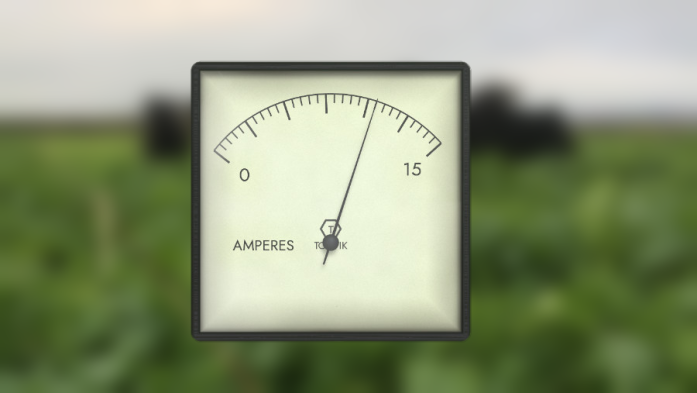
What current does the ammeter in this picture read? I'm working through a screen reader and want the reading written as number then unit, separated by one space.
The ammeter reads 10.5 A
